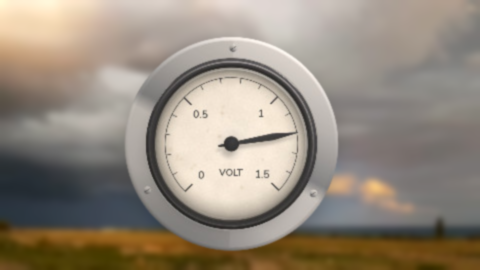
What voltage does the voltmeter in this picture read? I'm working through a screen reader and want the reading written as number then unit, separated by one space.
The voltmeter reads 1.2 V
